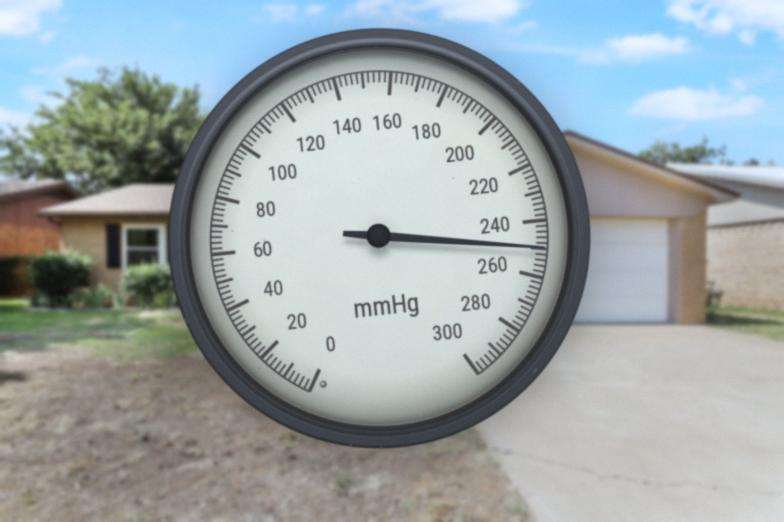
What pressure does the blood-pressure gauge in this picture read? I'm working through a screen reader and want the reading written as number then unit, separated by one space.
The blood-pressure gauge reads 250 mmHg
